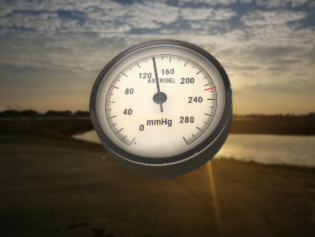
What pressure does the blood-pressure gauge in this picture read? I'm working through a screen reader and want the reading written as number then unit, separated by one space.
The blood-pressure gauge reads 140 mmHg
